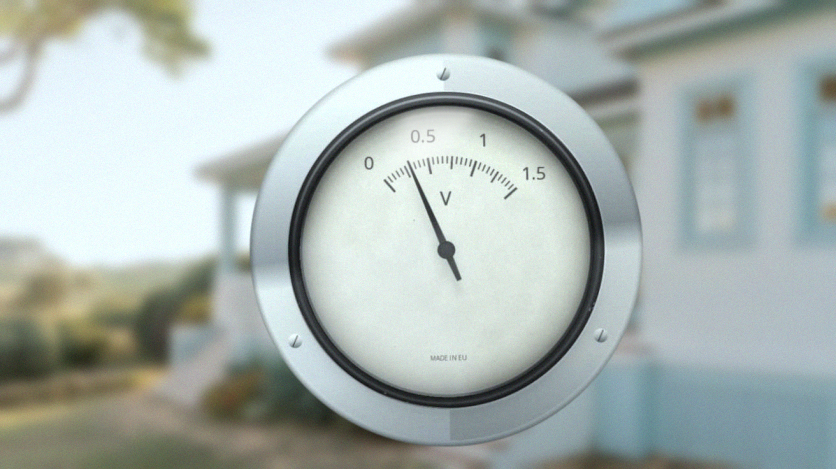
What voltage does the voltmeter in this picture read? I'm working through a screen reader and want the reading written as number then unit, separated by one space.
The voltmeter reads 0.3 V
